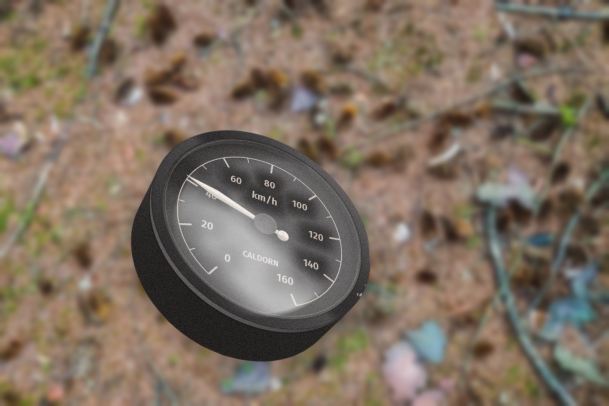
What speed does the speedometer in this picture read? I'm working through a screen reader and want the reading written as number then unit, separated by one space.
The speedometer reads 40 km/h
